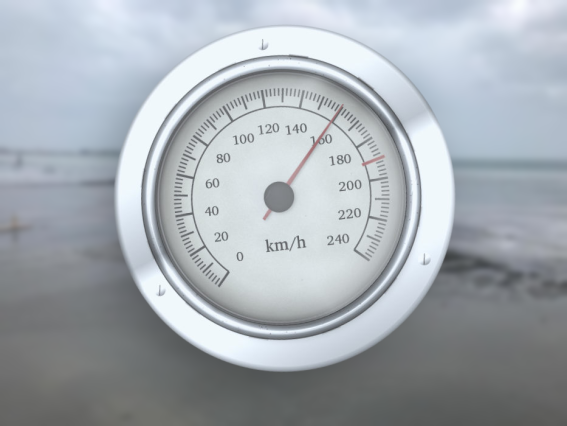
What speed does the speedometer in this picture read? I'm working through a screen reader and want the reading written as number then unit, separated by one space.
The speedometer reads 160 km/h
